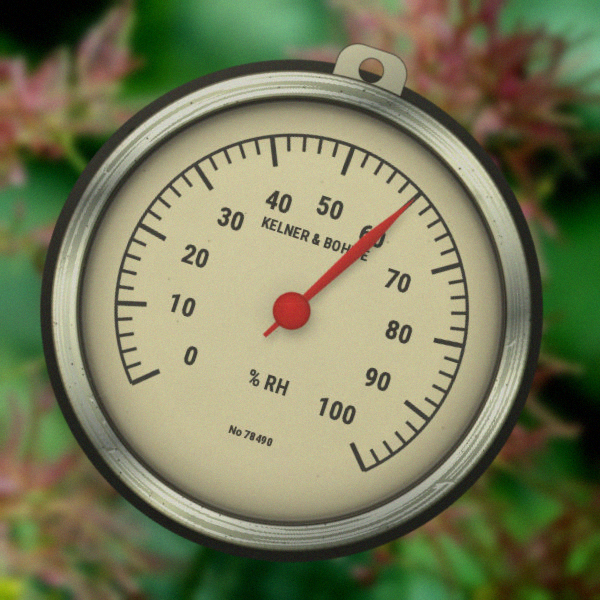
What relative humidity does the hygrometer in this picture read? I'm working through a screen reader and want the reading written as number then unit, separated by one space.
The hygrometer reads 60 %
